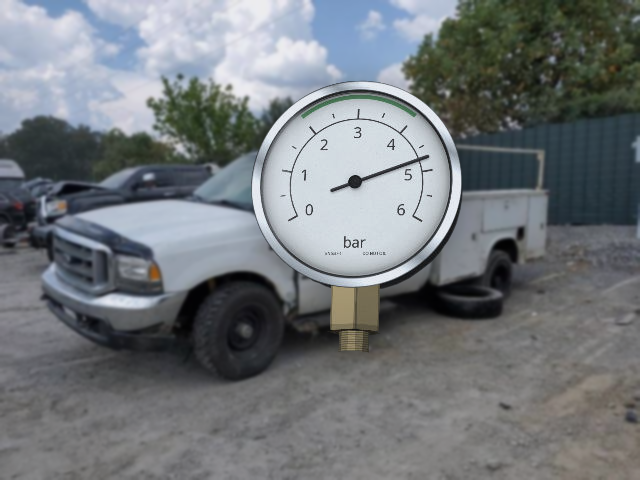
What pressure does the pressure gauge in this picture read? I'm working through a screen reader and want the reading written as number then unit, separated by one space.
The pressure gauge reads 4.75 bar
